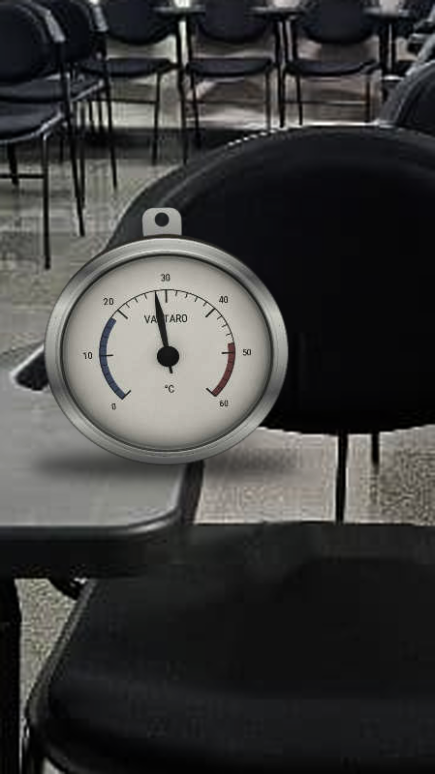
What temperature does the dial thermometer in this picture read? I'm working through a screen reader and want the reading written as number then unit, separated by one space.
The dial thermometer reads 28 °C
